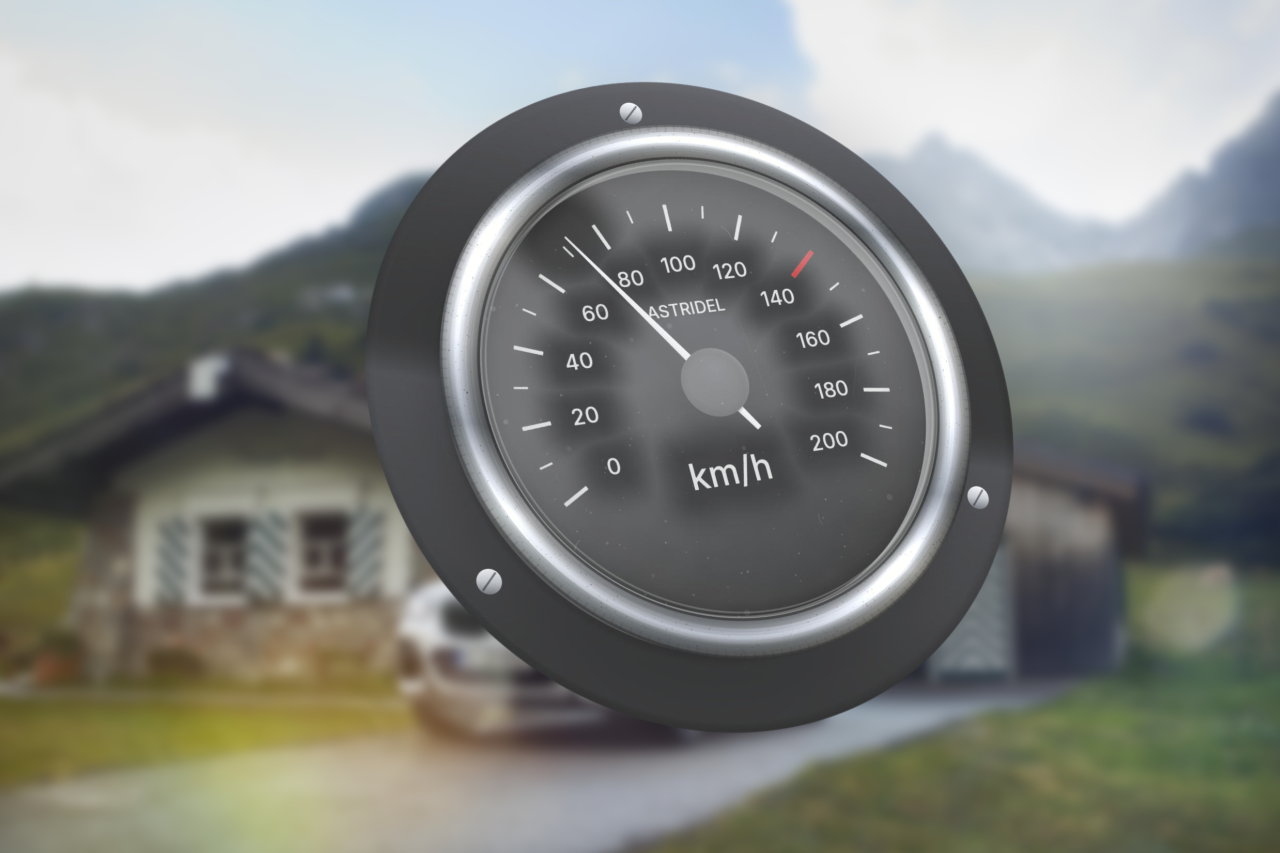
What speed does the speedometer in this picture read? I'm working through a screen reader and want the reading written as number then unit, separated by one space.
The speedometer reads 70 km/h
